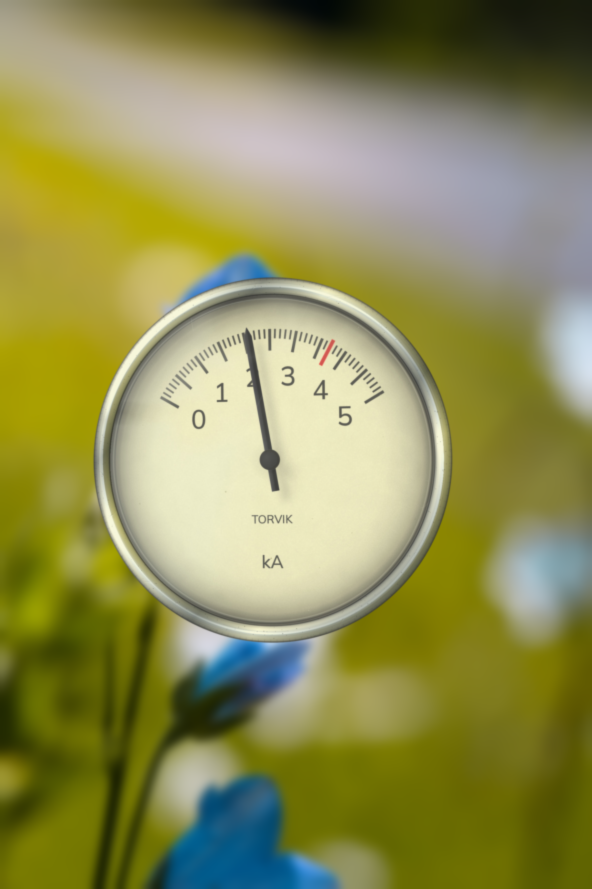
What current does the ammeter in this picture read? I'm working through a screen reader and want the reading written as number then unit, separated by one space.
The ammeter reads 2.1 kA
